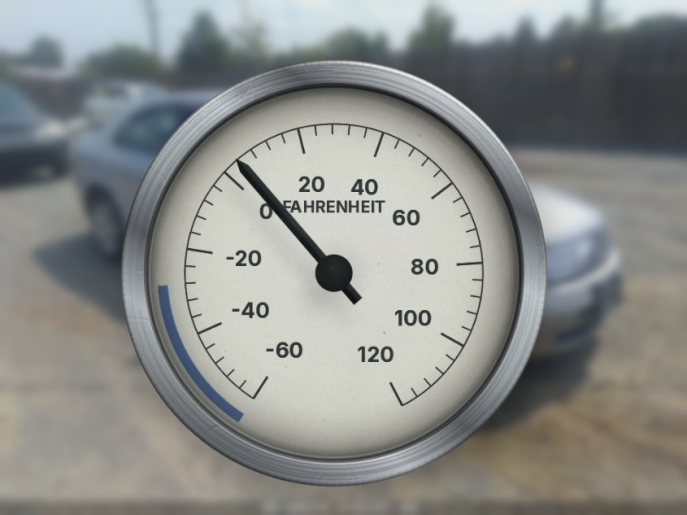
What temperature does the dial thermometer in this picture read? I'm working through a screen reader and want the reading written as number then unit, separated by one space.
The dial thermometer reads 4 °F
